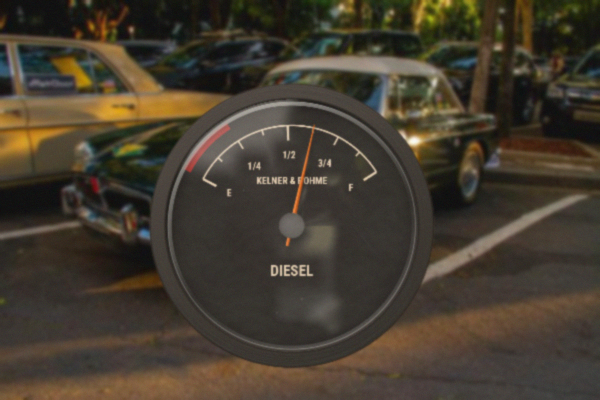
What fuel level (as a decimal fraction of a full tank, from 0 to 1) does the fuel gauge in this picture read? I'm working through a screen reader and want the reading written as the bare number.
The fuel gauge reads 0.625
